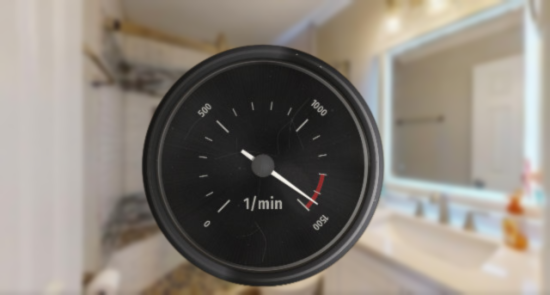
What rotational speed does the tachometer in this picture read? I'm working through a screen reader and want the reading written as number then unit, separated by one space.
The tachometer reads 1450 rpm
